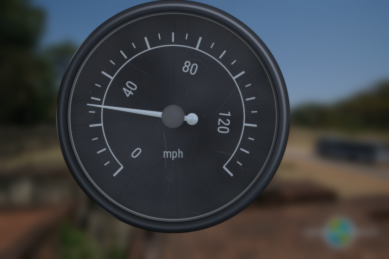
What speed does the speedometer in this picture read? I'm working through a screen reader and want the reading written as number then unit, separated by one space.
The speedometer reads 27.5 mph
